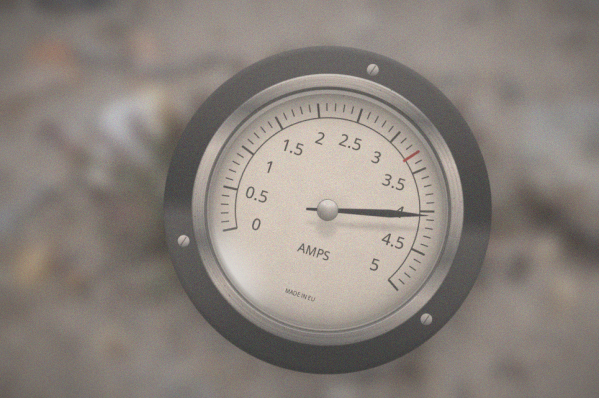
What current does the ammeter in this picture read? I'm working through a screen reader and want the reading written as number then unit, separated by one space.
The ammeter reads 4.05 A
